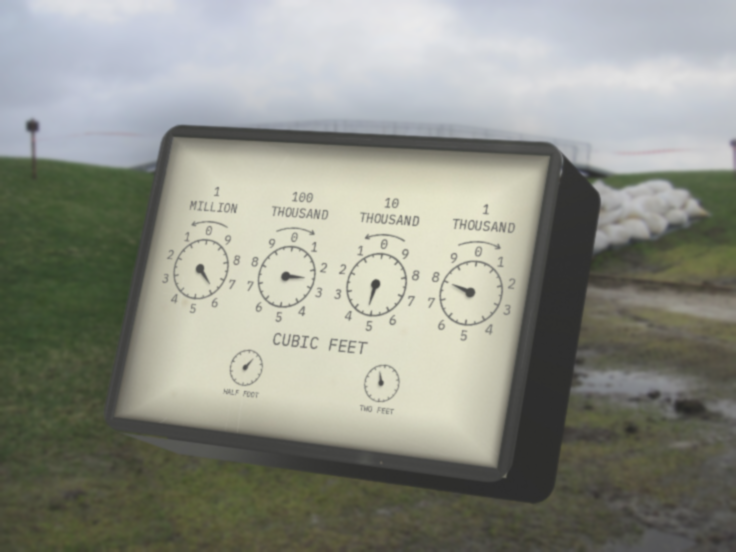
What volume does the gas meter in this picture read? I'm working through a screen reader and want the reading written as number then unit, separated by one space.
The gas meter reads 624800 ft³
